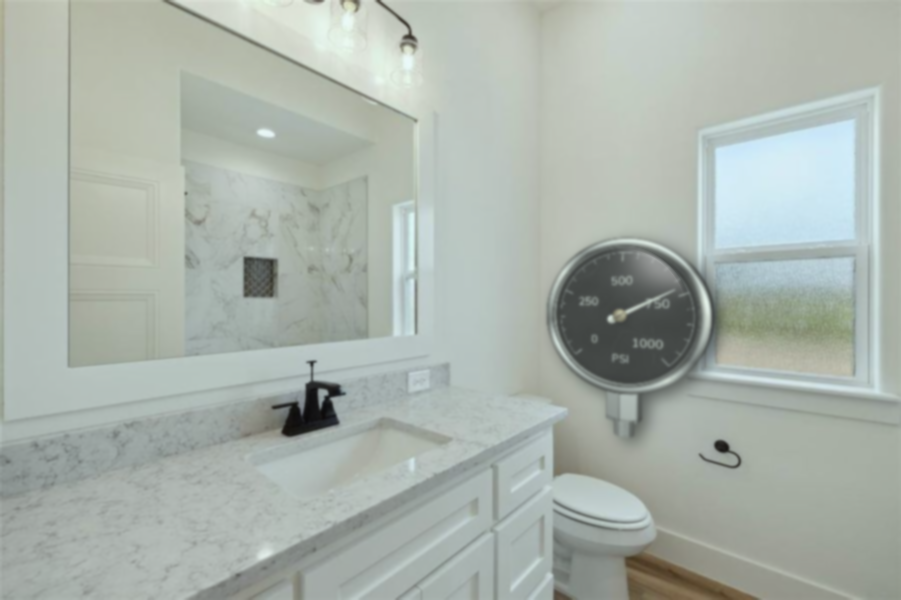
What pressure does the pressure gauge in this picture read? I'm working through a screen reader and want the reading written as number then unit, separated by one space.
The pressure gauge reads 725 psi
